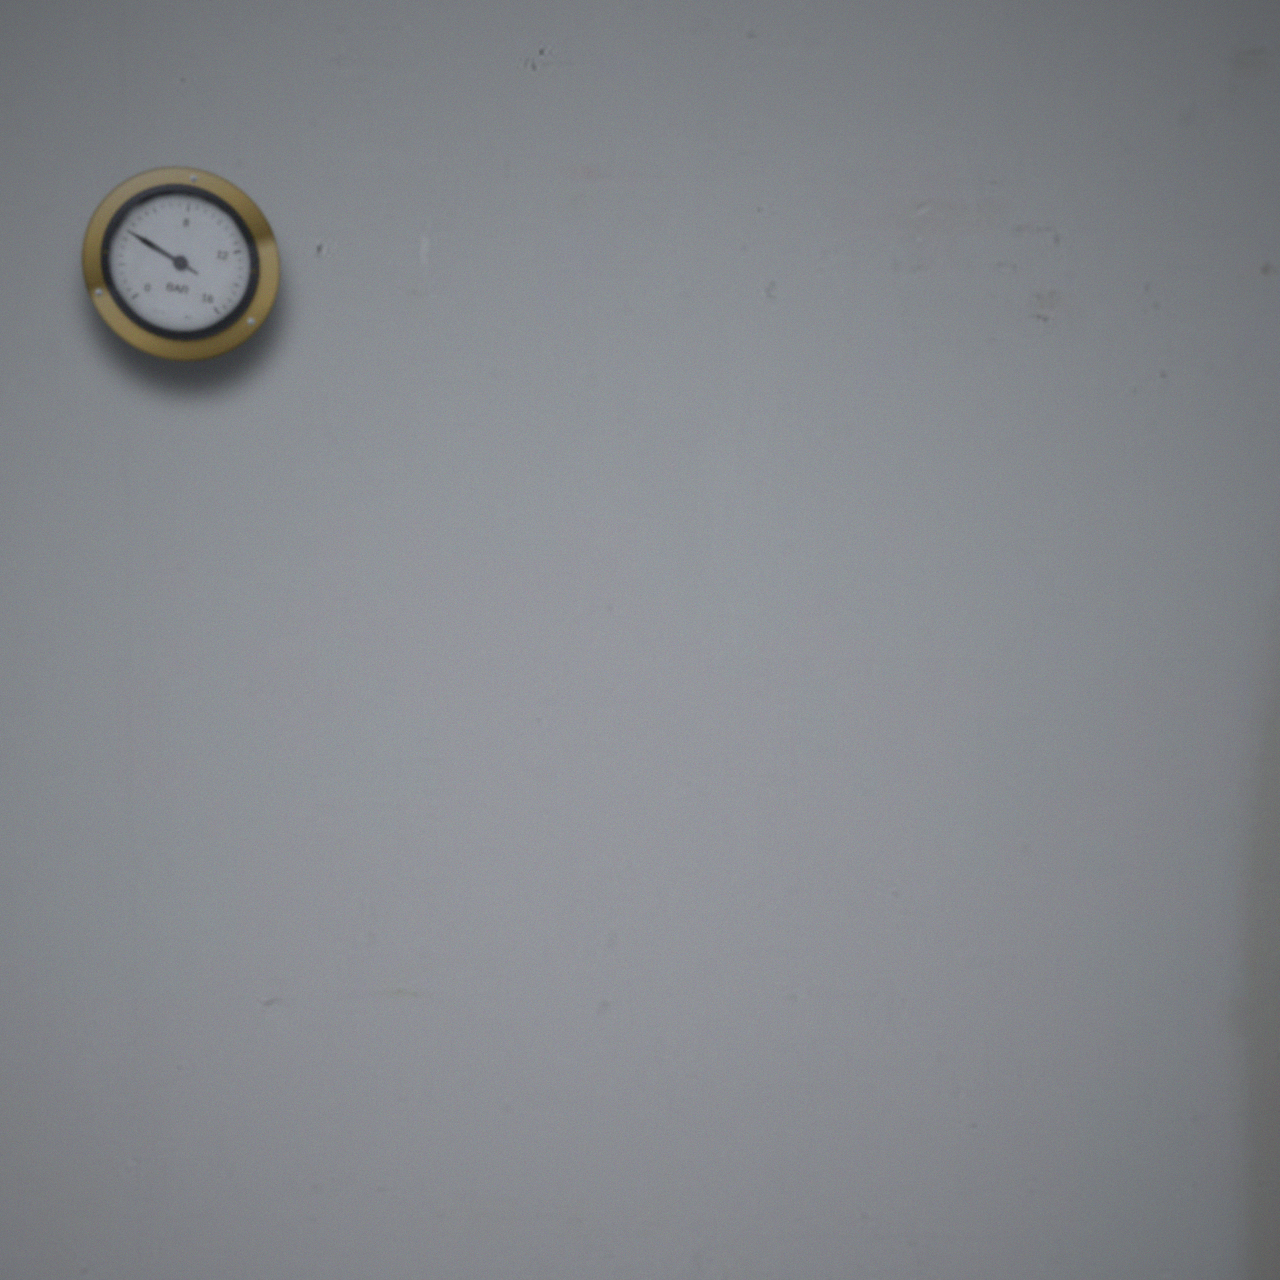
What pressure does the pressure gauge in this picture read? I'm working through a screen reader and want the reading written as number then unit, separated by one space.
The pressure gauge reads 4 bar
